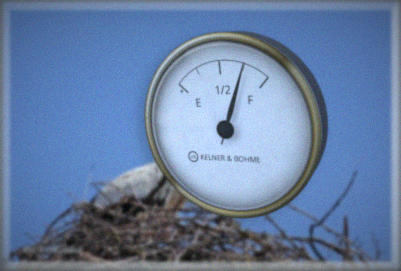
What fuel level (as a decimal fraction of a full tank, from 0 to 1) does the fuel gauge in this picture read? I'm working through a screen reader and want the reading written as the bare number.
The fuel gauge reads 0.75
